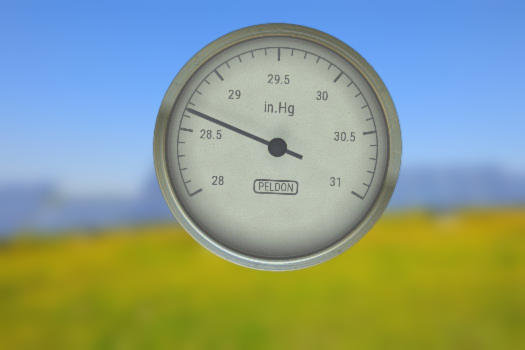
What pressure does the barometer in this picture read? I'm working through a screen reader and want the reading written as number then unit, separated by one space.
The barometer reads 28.65 inHg
